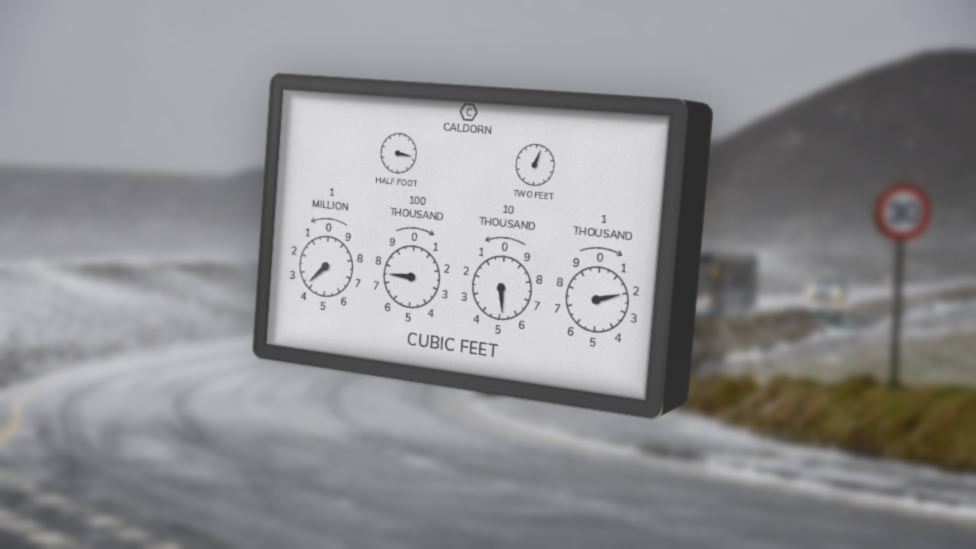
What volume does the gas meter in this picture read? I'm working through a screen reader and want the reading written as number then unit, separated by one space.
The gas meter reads 375200 ft³
